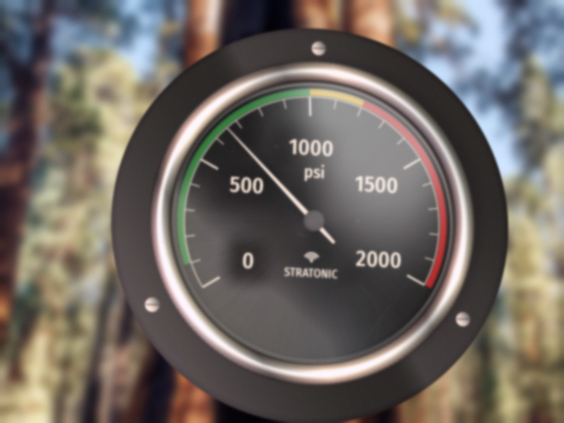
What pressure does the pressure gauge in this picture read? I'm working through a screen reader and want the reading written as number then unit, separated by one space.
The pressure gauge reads 650 psi
